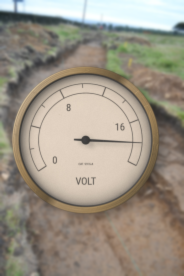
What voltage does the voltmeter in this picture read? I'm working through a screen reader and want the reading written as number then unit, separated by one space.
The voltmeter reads 18 V
